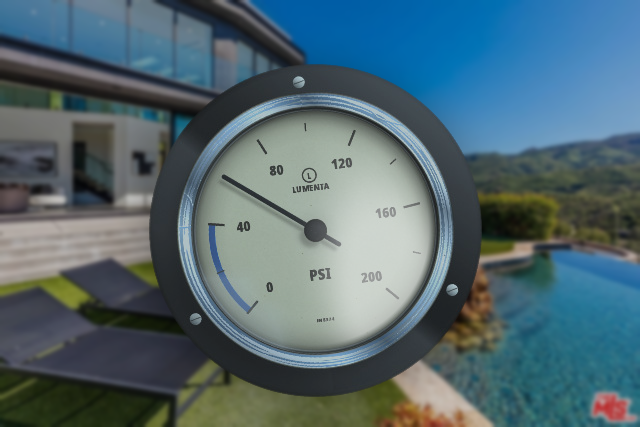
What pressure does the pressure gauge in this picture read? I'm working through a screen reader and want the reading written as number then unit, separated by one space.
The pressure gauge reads 60 psi
